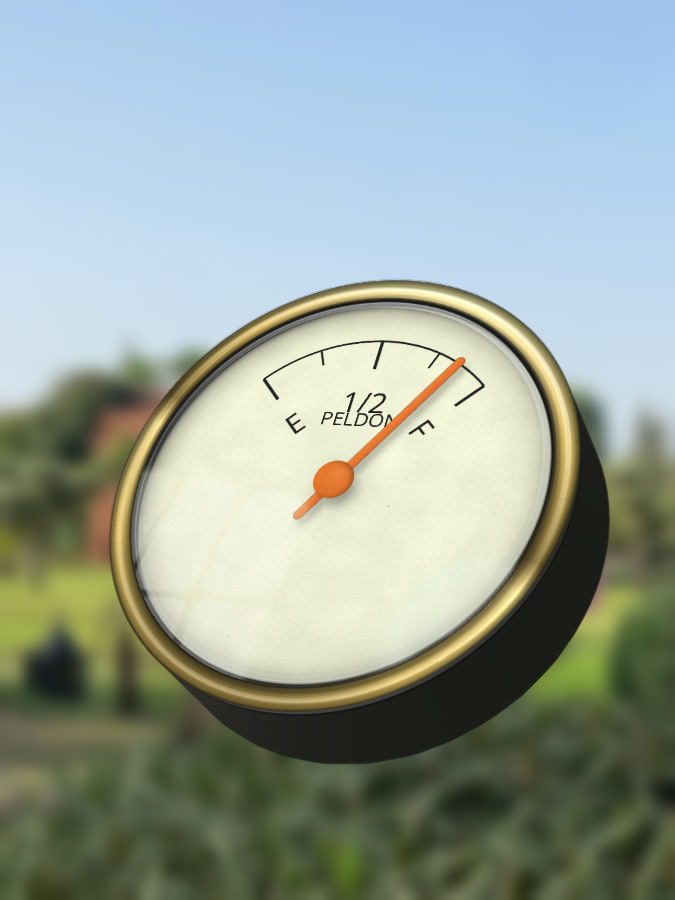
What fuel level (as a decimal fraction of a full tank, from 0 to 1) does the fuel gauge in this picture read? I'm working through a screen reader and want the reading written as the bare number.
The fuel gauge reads 0.875
